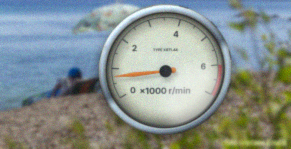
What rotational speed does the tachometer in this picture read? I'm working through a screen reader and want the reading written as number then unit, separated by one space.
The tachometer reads 750 rpm
